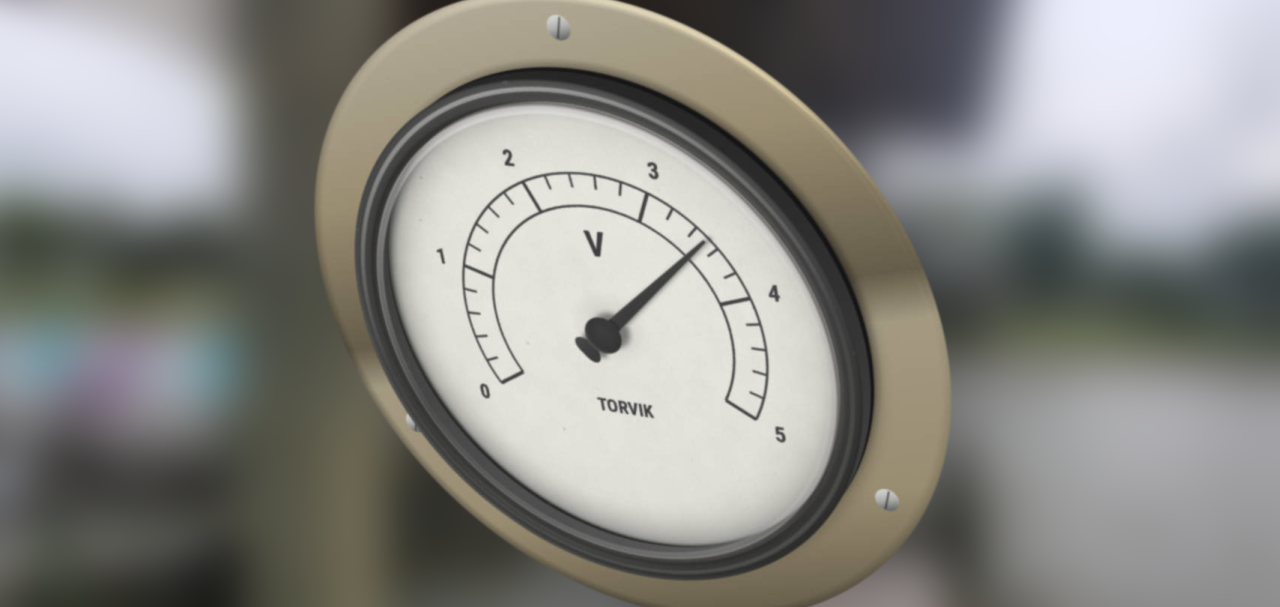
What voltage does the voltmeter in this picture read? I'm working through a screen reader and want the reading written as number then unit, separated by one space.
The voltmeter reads 3.5 V
